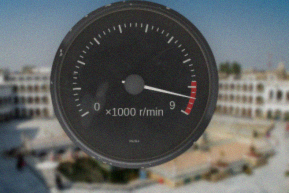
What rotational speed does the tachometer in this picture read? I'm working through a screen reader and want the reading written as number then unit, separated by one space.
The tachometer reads 8400 rpm
